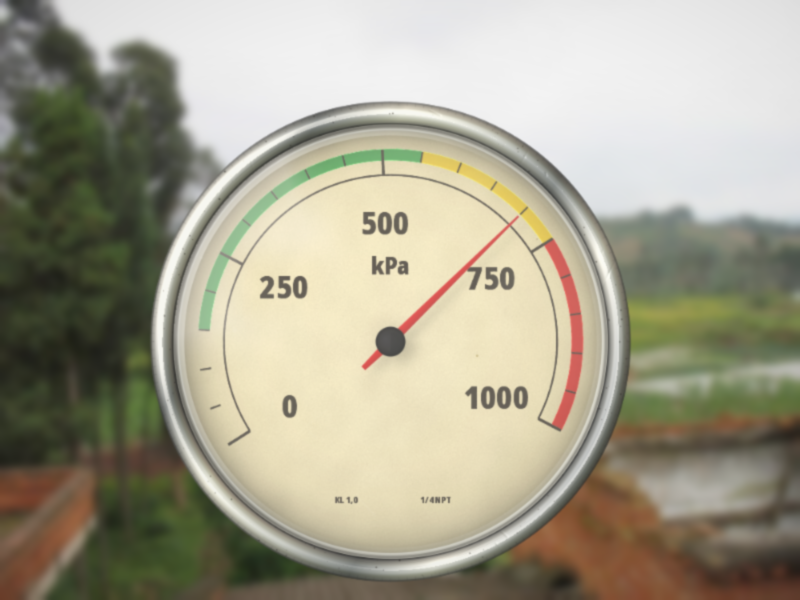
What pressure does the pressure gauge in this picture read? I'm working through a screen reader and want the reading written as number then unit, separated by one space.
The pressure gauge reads 700 kPa
